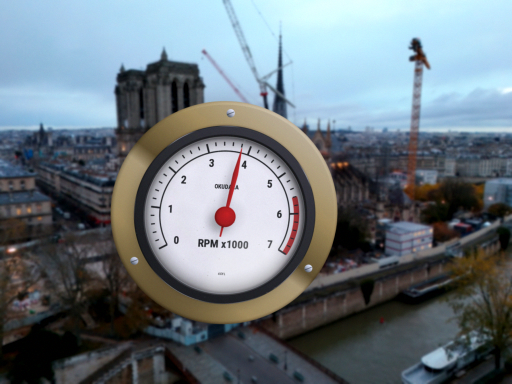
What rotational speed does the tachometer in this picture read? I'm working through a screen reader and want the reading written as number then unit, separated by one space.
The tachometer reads 3800 rpm
